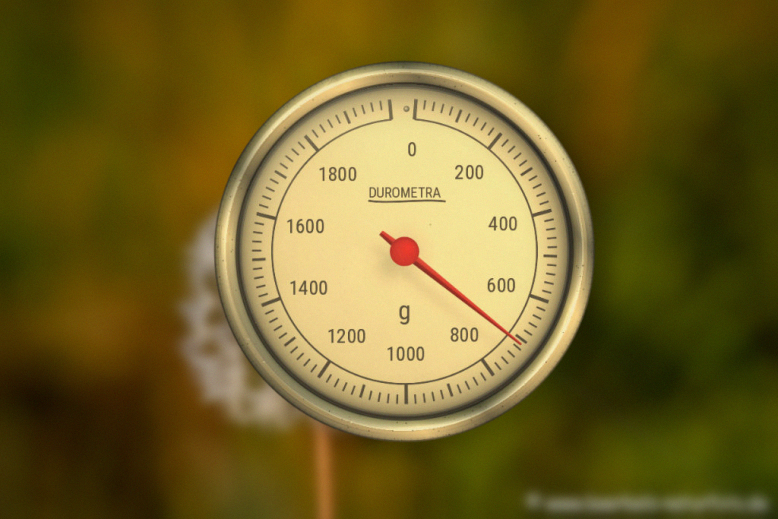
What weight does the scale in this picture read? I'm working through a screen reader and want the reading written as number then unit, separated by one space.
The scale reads 710 g
